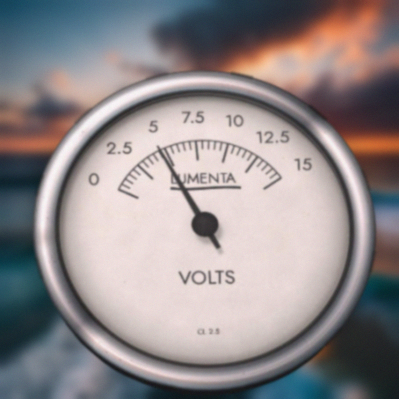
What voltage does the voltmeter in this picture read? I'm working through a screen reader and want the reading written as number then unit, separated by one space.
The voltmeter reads 4.5 V
